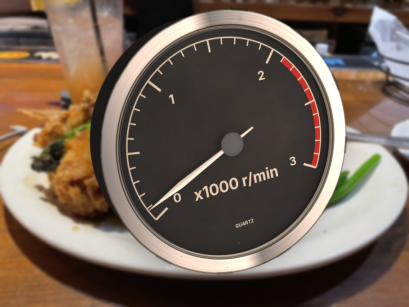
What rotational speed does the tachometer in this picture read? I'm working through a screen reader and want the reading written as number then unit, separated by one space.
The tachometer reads 100 rpm
